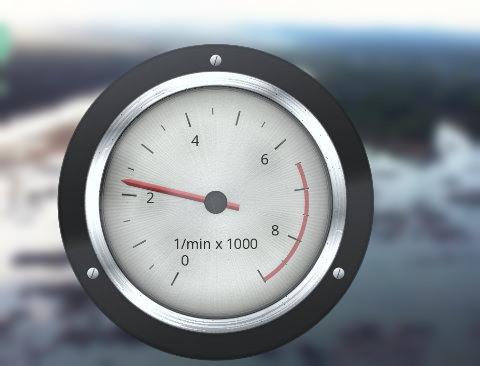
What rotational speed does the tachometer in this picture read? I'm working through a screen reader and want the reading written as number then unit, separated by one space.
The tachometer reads 2250 rpm
